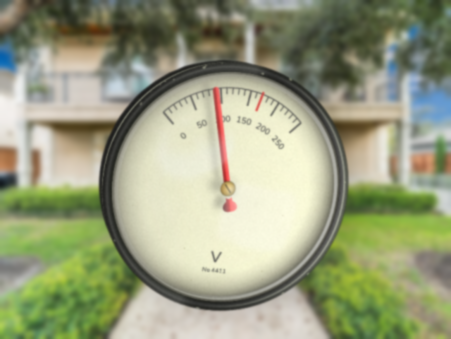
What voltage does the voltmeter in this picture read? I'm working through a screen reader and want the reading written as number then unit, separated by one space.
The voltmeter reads 90 V
